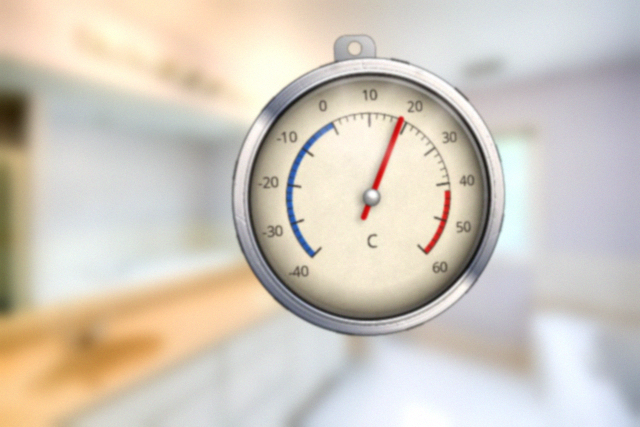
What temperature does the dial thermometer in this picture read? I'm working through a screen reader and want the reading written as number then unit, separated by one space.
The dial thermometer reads 18 °C
